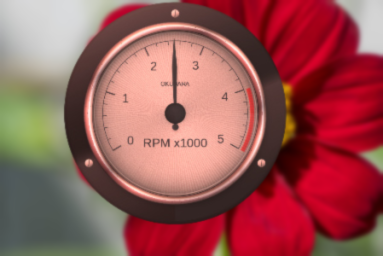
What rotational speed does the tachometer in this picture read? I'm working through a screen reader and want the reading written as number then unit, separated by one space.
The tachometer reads 2500 rpm
